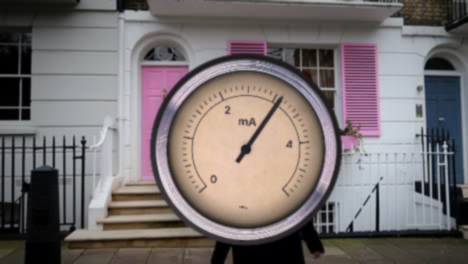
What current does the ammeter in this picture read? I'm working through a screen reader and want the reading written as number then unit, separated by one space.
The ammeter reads 3.1 mA
